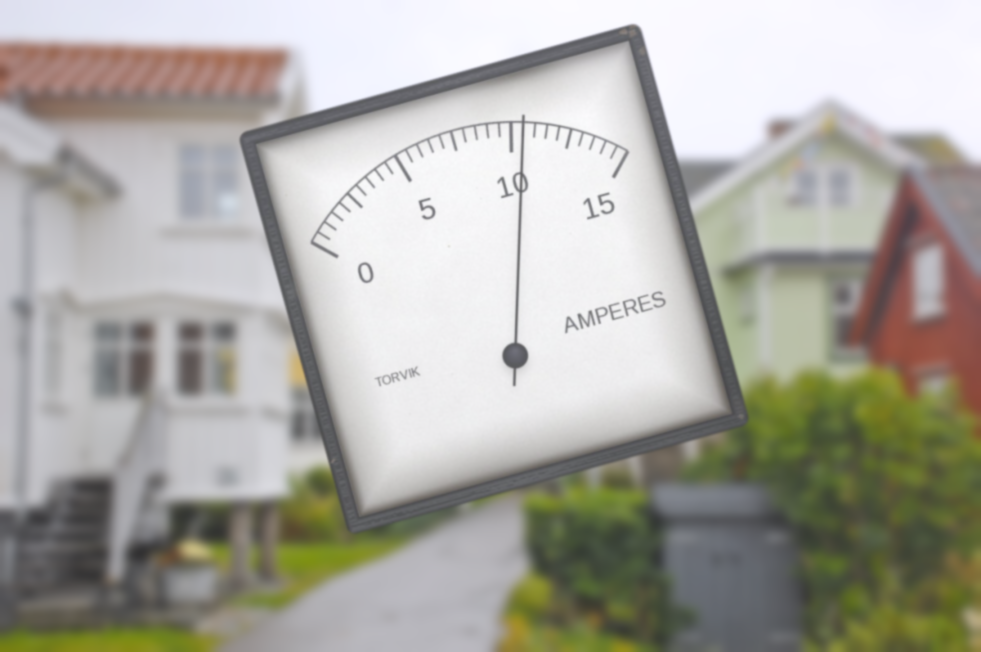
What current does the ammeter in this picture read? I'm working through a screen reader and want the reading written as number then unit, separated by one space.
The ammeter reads 10.5 A
